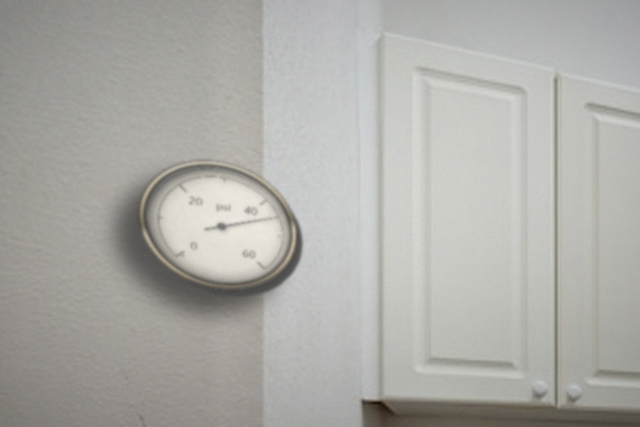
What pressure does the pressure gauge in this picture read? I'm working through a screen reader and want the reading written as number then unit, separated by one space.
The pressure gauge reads 45 psi
